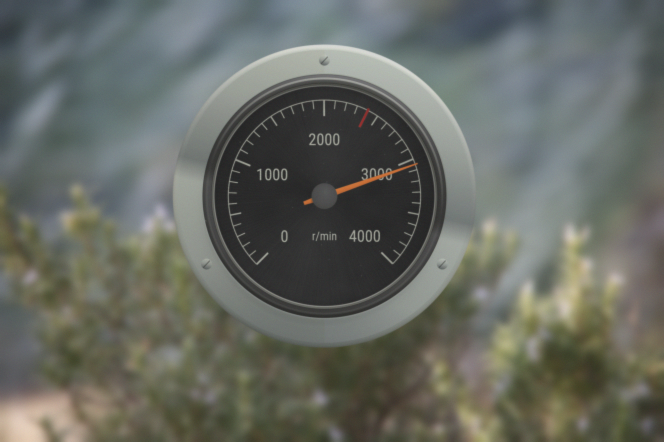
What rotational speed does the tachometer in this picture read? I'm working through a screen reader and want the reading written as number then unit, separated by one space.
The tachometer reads 3050 rpm
